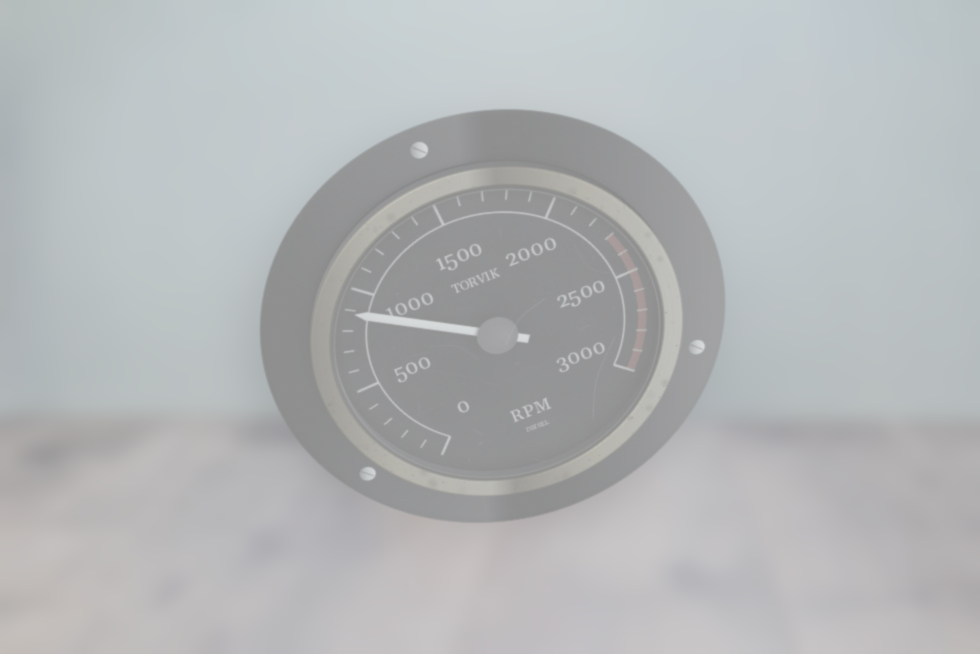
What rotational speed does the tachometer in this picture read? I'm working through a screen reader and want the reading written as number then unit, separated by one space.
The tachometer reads 900 rpm
